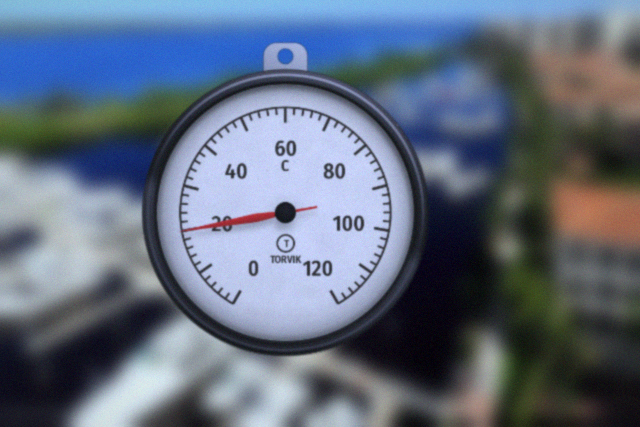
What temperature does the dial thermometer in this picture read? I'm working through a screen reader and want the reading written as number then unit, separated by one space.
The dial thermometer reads 20 °C
